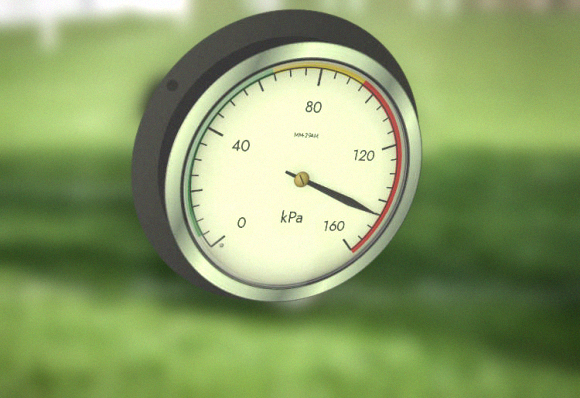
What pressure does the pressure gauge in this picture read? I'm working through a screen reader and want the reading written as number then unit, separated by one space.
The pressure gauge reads 145 kPa
